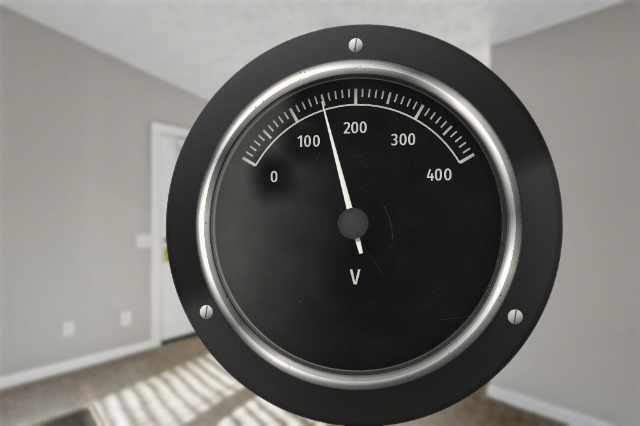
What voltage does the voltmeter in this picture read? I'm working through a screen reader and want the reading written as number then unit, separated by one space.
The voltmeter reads 150 V
